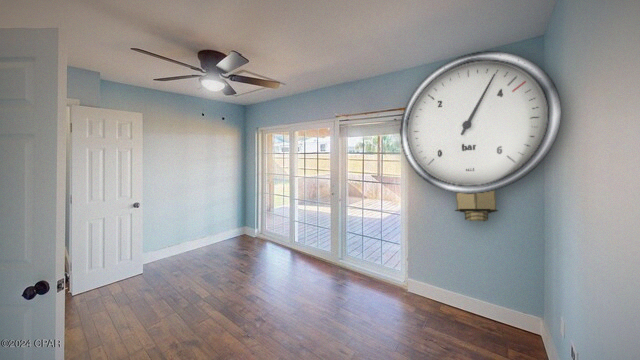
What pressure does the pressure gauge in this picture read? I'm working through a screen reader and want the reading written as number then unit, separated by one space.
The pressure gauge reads 3.6 bar
